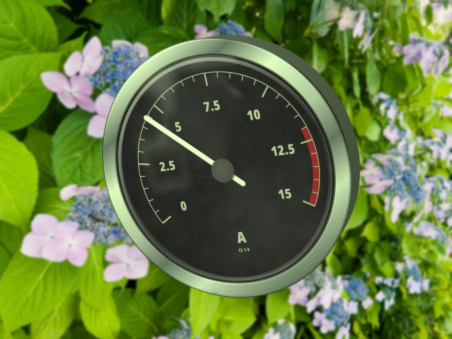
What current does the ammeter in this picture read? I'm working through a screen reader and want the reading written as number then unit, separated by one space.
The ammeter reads 4.5 A
